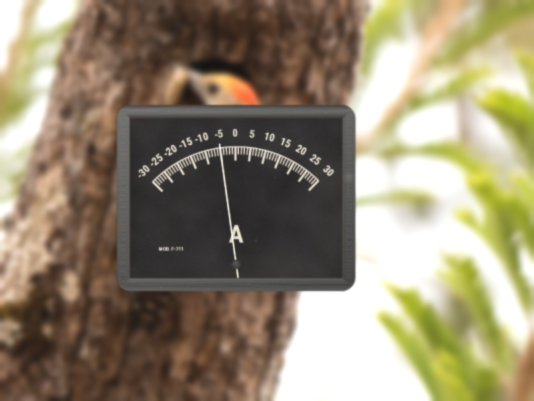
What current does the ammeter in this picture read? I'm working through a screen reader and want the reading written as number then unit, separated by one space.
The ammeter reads -5 A
